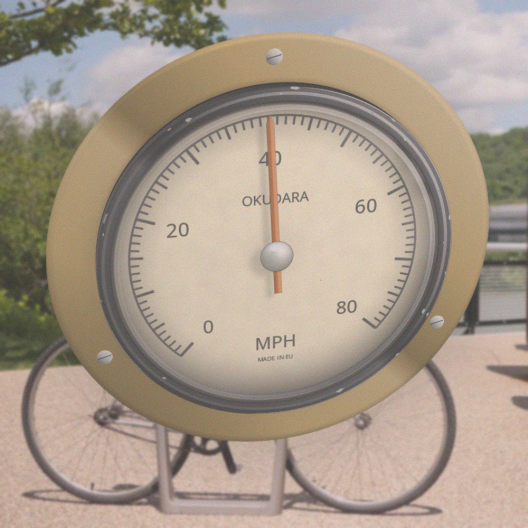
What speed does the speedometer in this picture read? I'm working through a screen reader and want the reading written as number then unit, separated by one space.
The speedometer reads 40 mph
